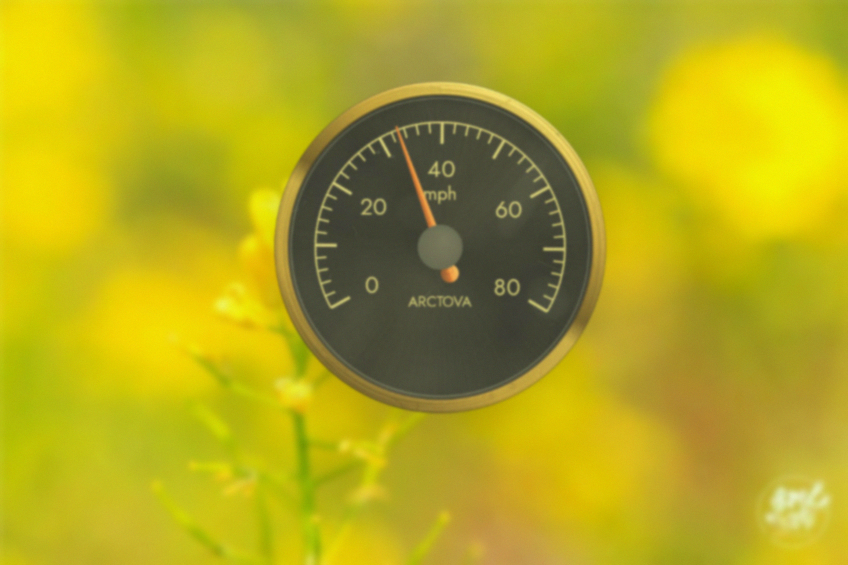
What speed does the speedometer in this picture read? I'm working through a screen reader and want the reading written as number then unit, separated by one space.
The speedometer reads 33 mph
